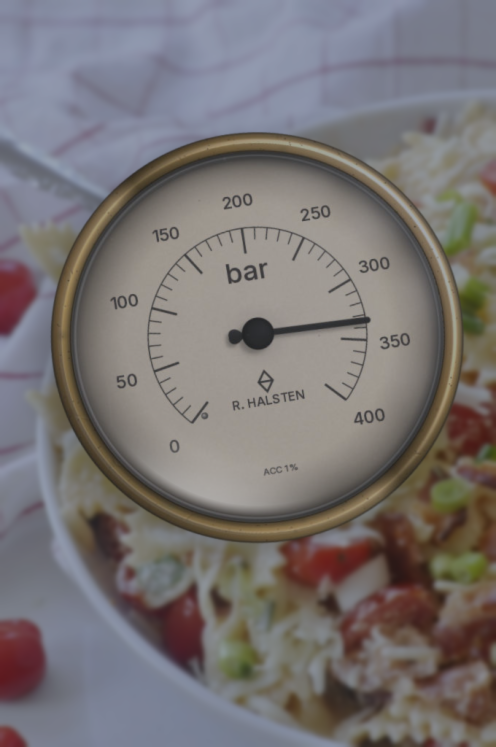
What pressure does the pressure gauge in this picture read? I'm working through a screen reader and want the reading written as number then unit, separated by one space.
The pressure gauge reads 335 bar
